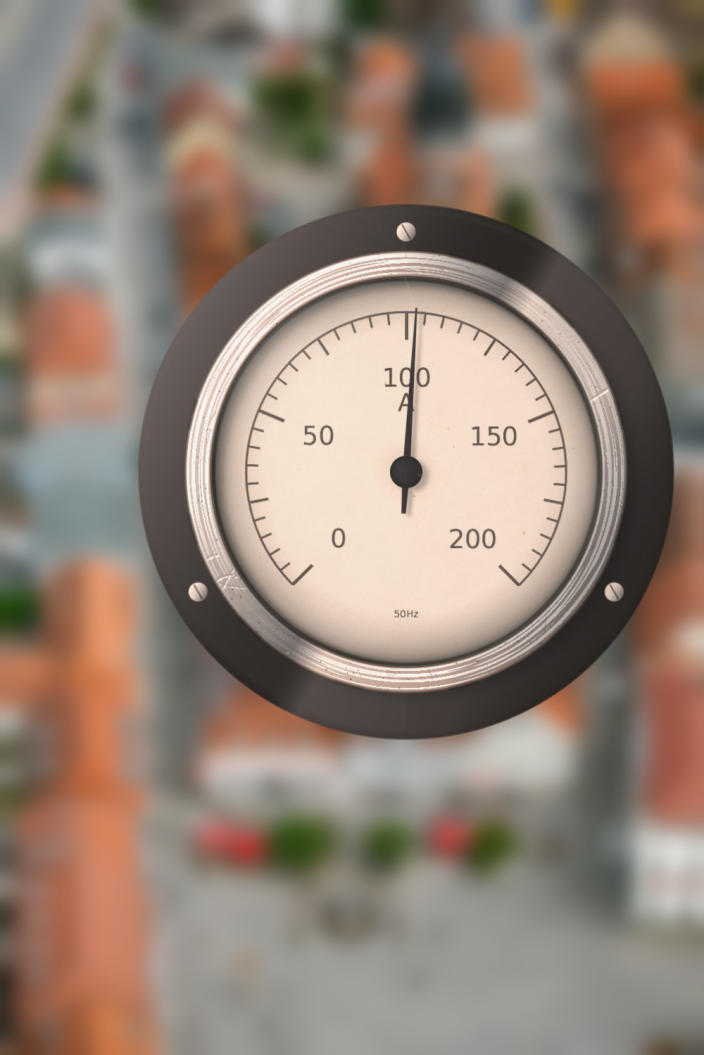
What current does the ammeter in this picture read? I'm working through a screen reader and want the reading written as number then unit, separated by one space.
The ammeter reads 102.5 A
